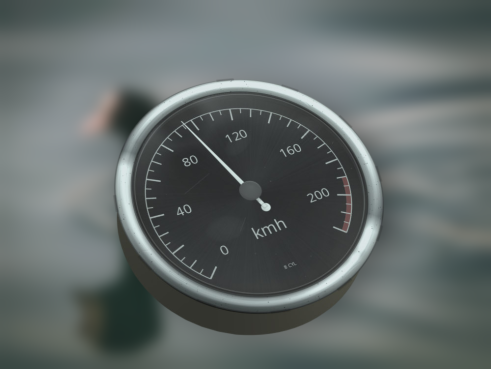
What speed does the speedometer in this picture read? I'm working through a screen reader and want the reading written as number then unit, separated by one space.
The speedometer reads 95 km/h
